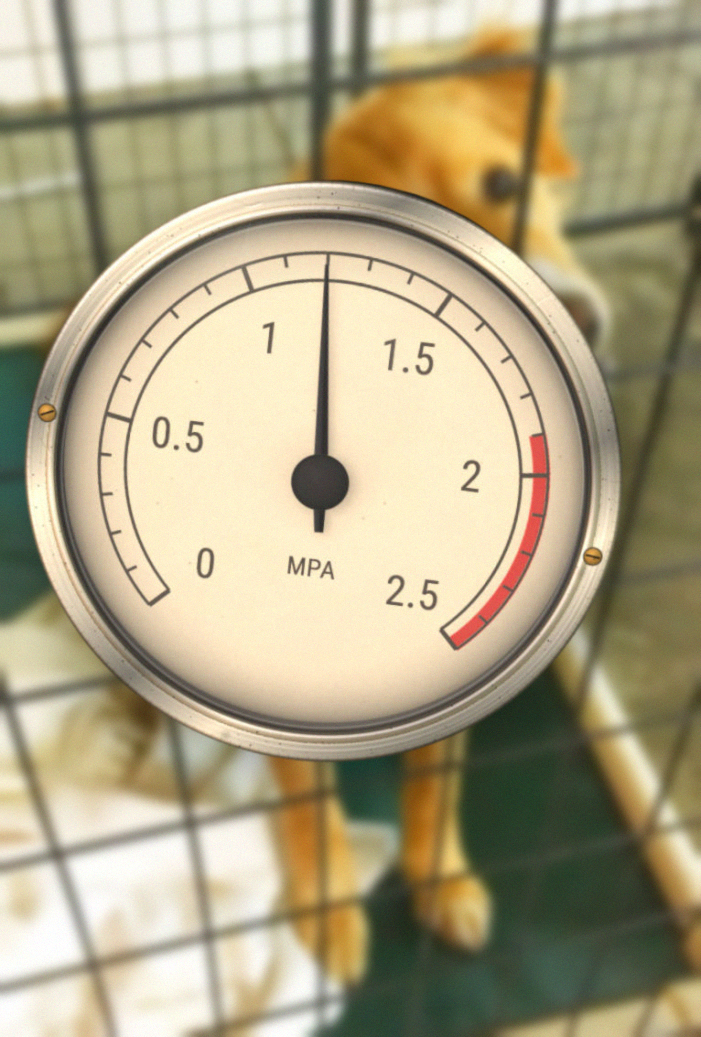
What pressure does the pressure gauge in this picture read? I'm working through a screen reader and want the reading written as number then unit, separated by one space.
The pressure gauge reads 1.2 MPa
